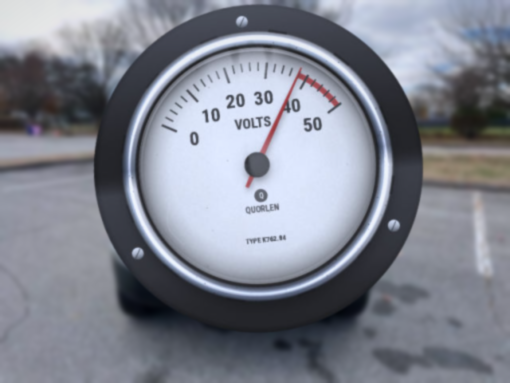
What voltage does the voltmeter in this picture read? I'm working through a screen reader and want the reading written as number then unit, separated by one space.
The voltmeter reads 38 V
